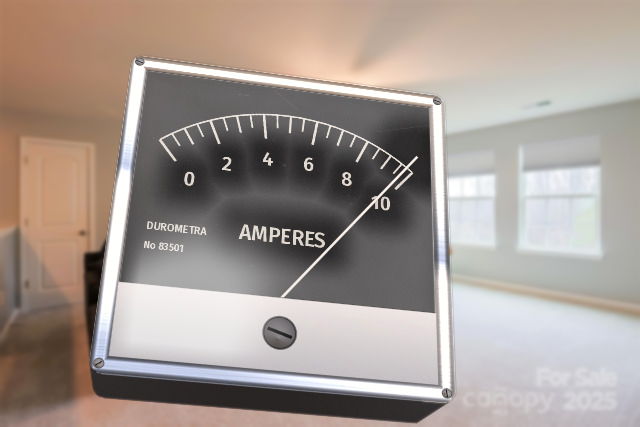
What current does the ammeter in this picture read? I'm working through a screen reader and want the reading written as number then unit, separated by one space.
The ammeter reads 9.75 A
